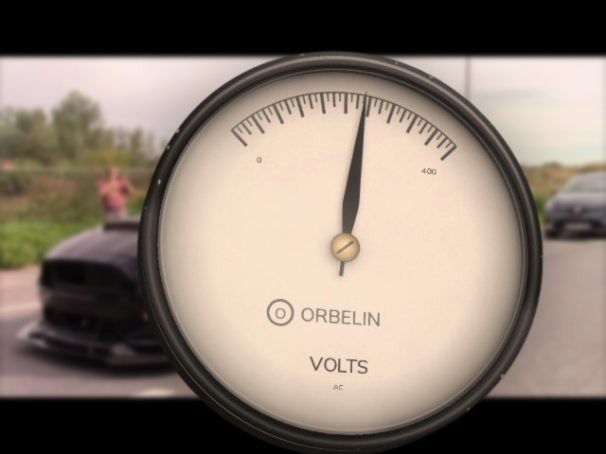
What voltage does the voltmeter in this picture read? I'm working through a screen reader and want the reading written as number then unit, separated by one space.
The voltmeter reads 230 V
